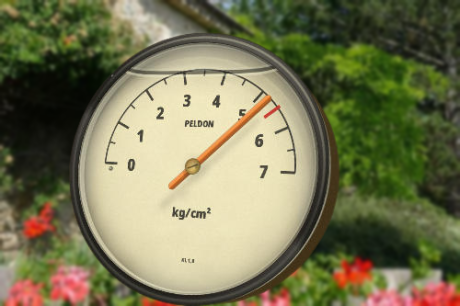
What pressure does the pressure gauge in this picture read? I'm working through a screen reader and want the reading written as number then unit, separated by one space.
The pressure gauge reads 5.25 kg/cm²
